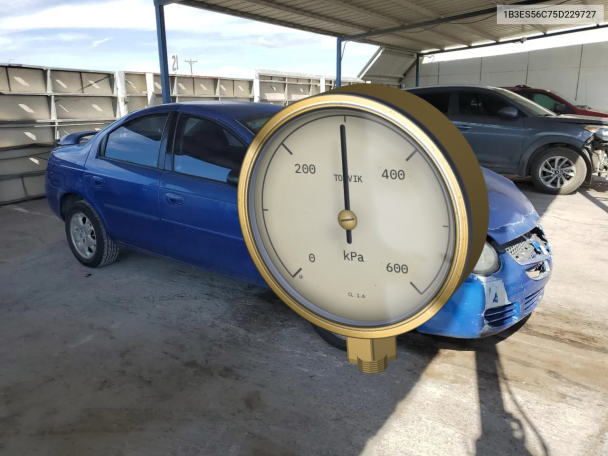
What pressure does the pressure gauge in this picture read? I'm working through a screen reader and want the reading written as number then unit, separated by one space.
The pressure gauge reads 300 kPa
